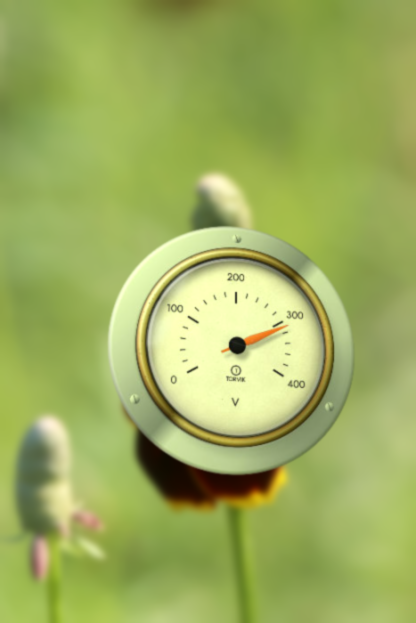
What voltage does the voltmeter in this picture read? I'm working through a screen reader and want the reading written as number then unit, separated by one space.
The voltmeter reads 310 V
